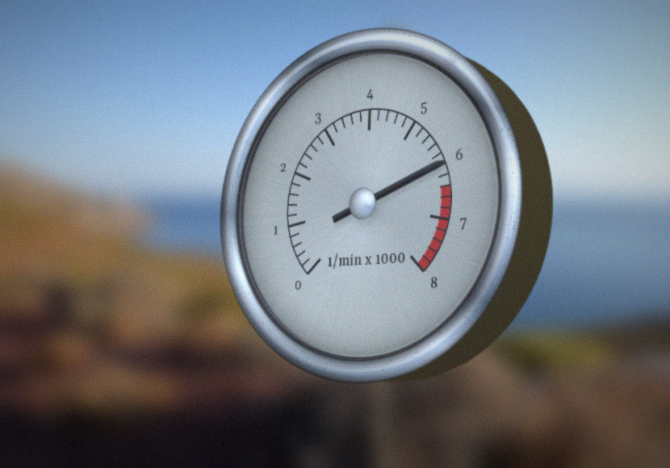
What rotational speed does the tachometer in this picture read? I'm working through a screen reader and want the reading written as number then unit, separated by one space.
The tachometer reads 6000 rpm
